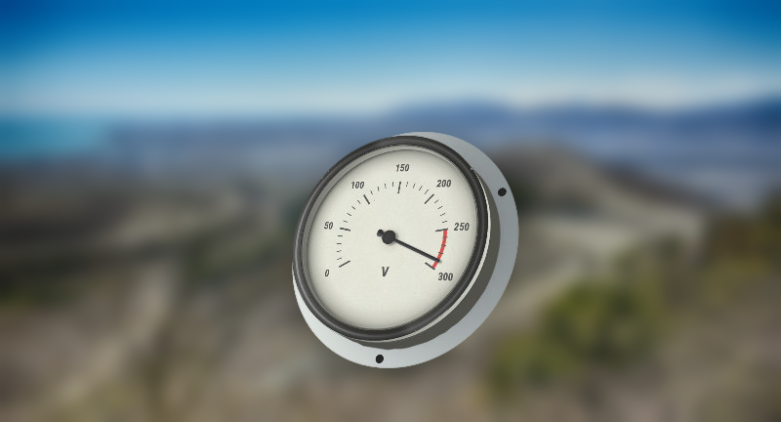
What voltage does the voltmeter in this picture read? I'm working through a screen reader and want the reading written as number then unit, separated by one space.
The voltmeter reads 290 V
